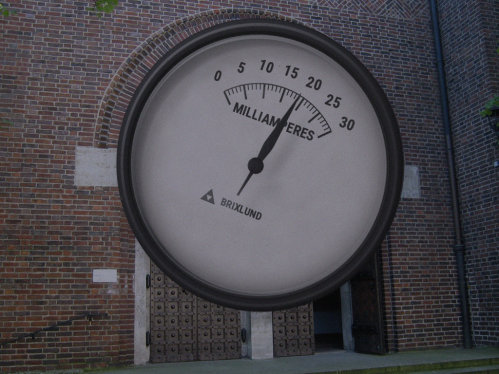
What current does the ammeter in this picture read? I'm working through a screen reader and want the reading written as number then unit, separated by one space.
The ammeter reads 19 mA
